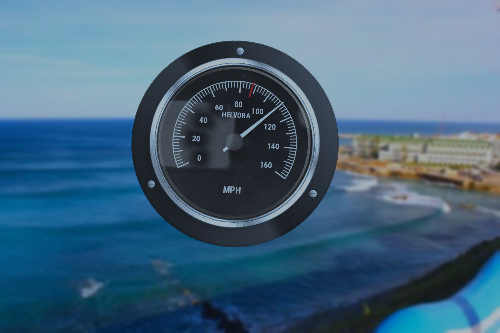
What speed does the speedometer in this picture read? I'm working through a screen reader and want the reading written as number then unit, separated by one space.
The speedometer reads 110 mph
